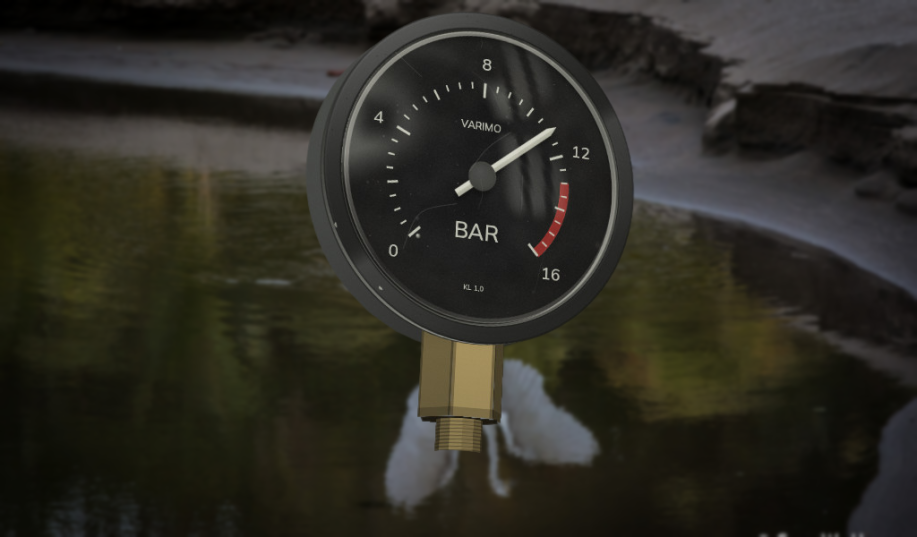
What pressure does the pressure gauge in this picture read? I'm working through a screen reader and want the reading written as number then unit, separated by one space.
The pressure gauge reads 11 bar
